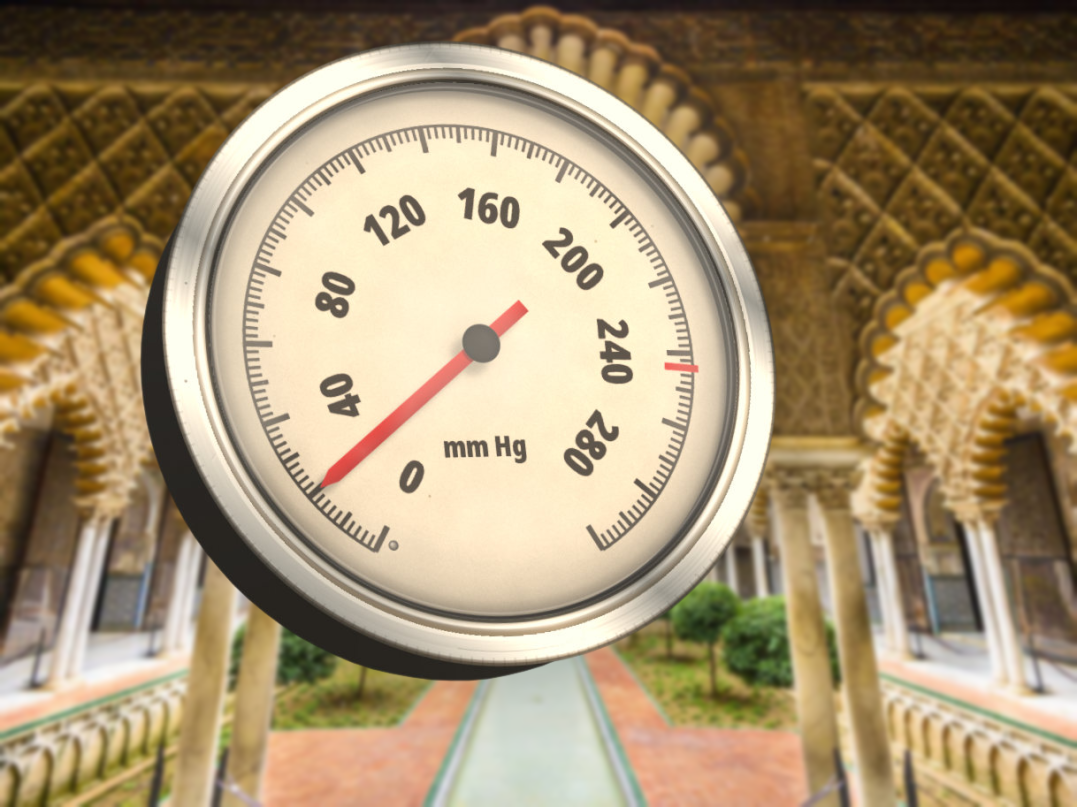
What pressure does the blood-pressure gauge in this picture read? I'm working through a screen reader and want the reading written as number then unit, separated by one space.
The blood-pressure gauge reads 20 mmHg
